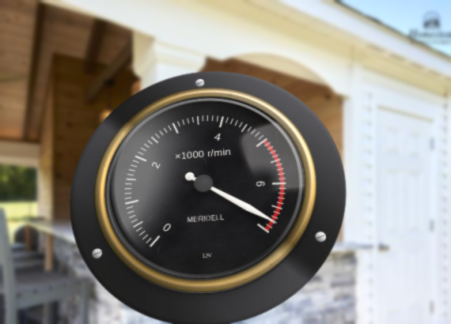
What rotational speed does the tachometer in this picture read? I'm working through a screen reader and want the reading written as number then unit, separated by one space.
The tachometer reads 6800 rpm
